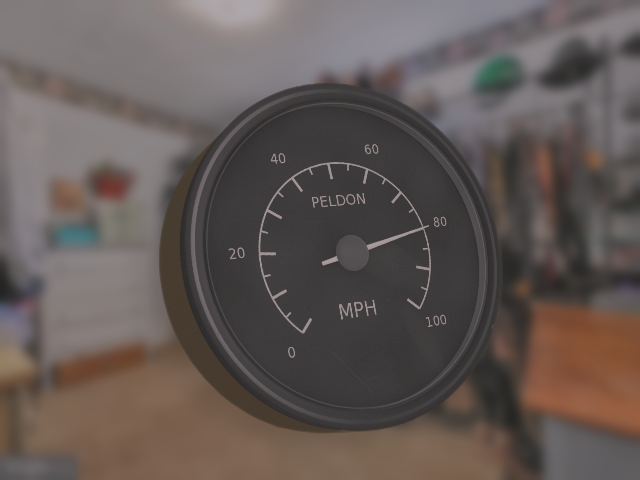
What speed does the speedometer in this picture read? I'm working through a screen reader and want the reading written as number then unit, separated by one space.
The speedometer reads 80 mph
